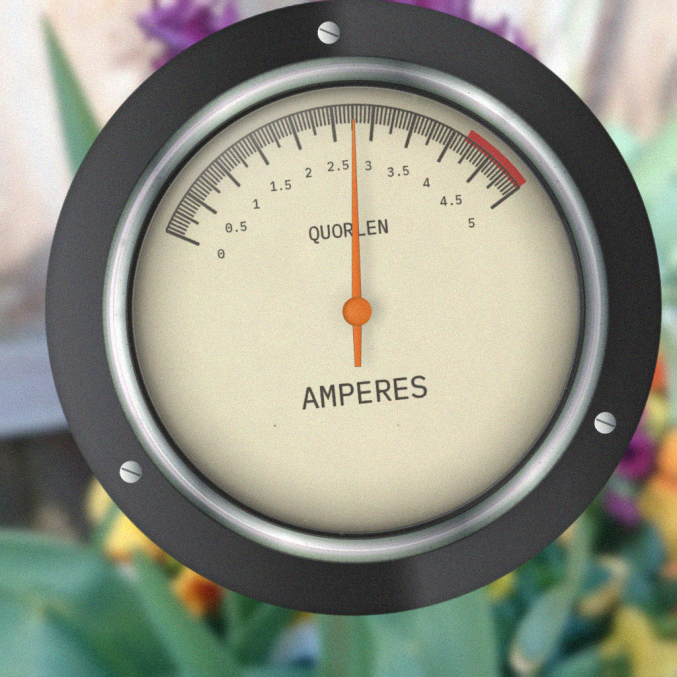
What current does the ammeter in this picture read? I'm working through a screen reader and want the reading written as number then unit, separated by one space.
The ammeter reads 2.75 A
